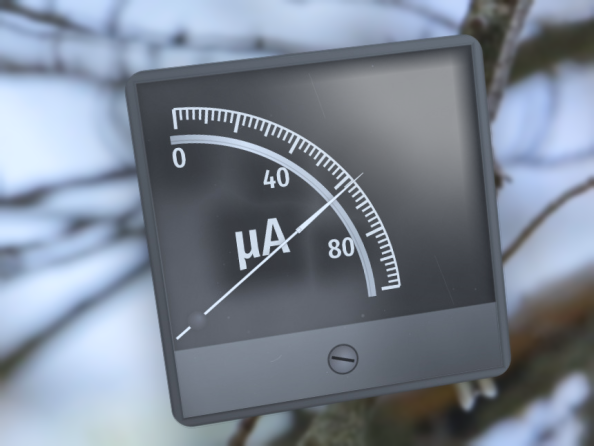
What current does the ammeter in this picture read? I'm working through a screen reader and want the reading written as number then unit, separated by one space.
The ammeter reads 62 µA
